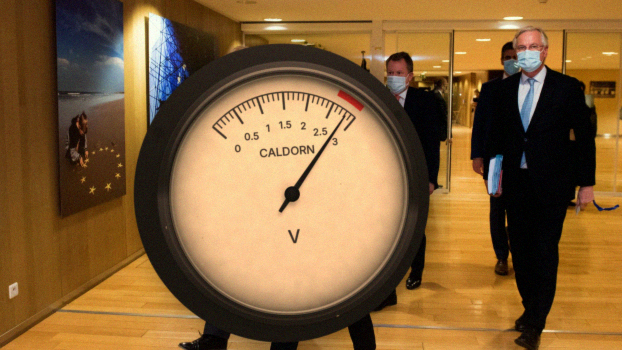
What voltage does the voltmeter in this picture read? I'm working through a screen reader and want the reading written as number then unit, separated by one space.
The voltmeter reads 2.8 V
